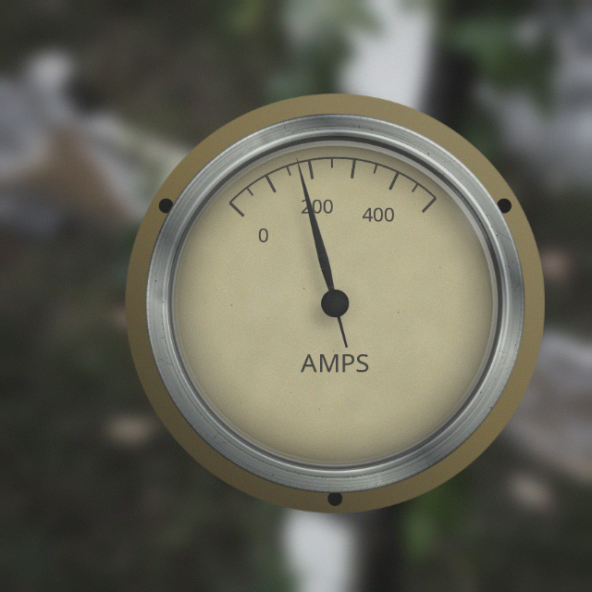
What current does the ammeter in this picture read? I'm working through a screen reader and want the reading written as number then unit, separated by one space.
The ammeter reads 175 A
